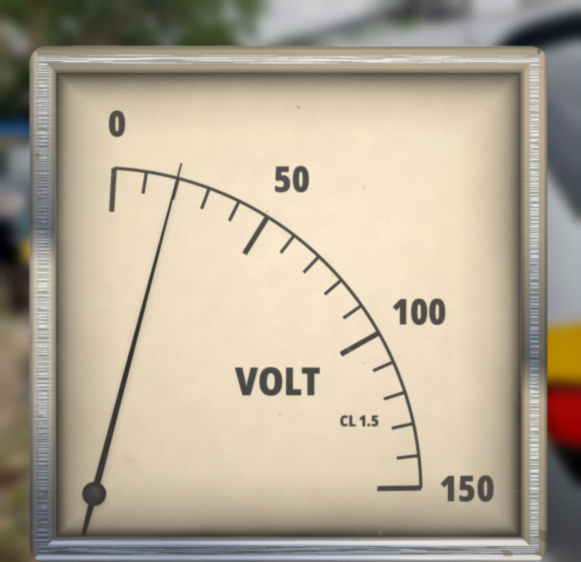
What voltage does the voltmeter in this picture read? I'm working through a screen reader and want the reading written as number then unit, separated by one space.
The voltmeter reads 20 V
